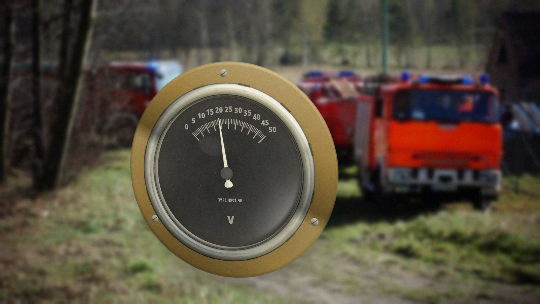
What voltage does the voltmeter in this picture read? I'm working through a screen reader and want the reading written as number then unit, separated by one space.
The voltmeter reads 20 V
